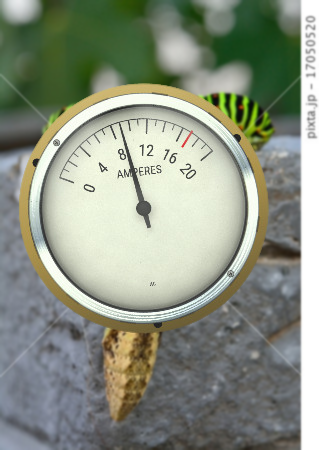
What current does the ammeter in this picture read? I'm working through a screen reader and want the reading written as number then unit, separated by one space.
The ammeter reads 9 A
